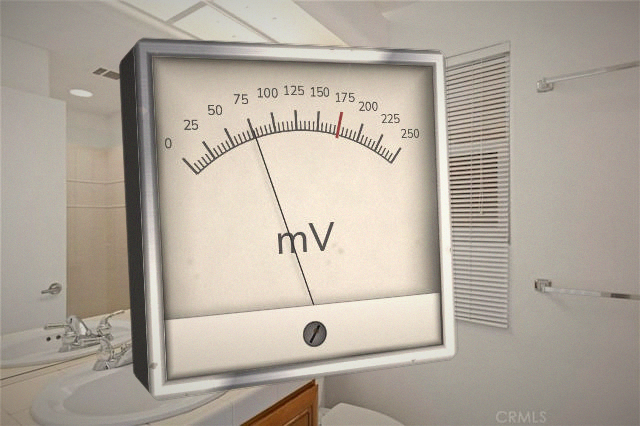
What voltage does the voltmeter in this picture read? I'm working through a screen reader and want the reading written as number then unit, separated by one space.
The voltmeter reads 75 mV
